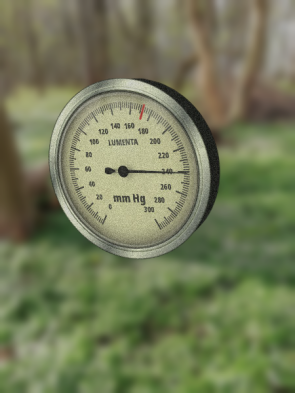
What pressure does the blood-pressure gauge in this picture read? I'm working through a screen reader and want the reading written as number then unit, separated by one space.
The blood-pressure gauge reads 240 mmHg
